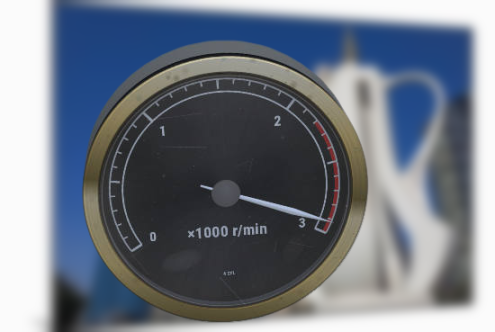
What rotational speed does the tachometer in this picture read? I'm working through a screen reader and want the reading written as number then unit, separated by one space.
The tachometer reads 2900 rpm
